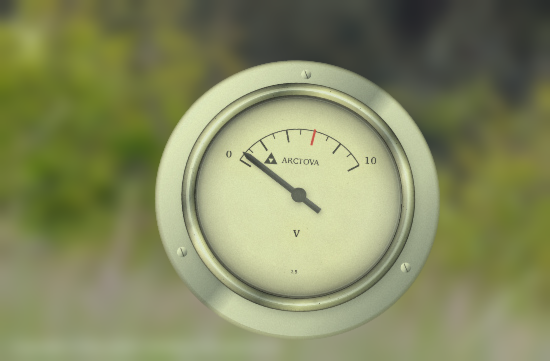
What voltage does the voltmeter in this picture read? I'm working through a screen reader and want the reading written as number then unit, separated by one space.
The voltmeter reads 0.5 V
